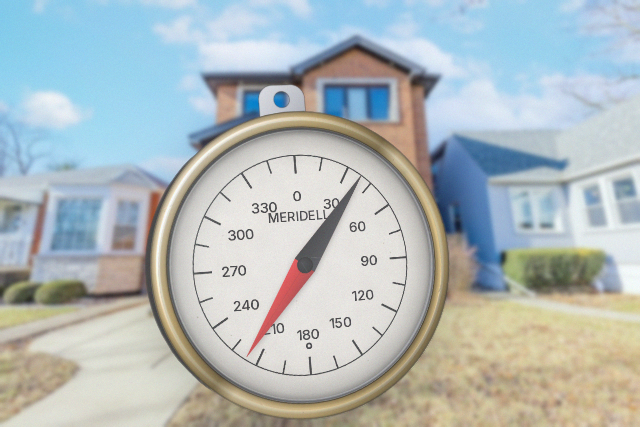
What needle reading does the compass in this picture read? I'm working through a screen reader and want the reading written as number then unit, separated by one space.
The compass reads 217.5 °
